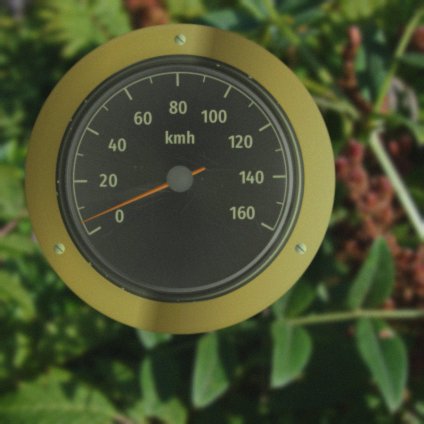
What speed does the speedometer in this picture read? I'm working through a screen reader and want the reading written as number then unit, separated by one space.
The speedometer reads 5 km/h
